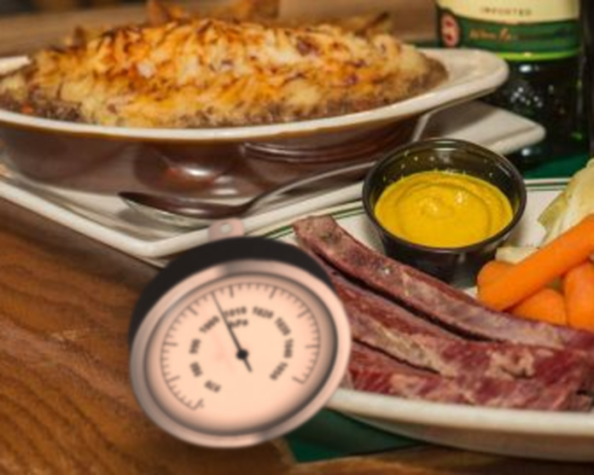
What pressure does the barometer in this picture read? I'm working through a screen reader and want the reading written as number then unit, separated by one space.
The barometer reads 1006 hPa
